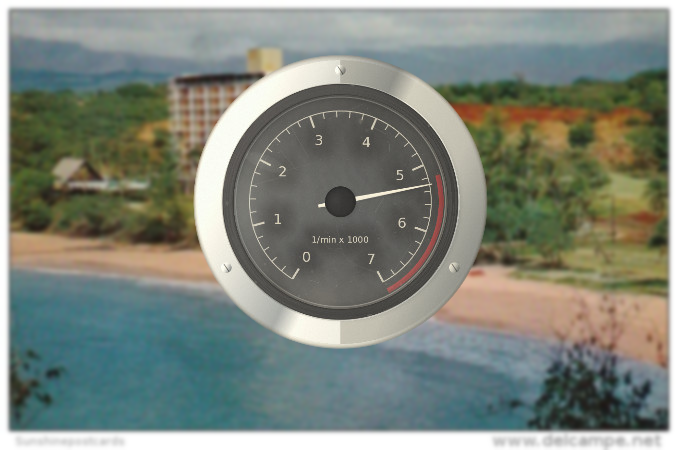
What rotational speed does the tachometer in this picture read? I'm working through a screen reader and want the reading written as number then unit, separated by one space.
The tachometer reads 5300 rpm
